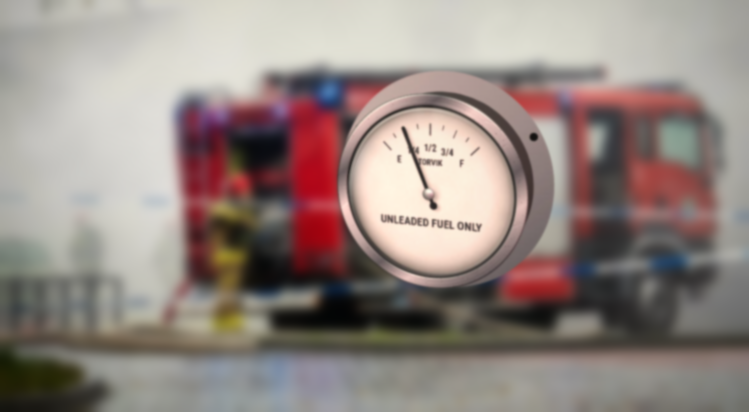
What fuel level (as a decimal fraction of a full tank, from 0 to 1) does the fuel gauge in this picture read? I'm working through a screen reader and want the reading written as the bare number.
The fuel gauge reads 0.25
